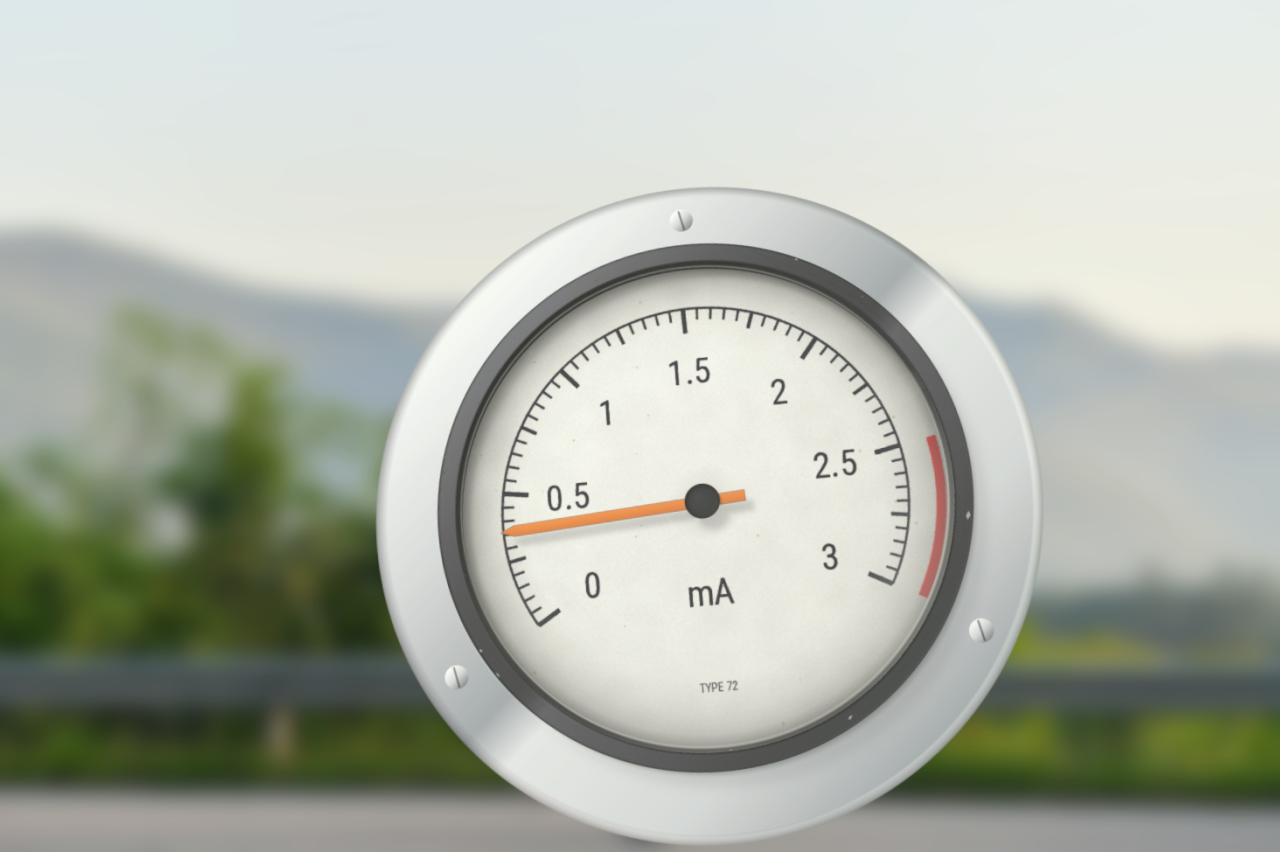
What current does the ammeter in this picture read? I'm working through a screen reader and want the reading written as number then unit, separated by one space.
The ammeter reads 0.35 mA
